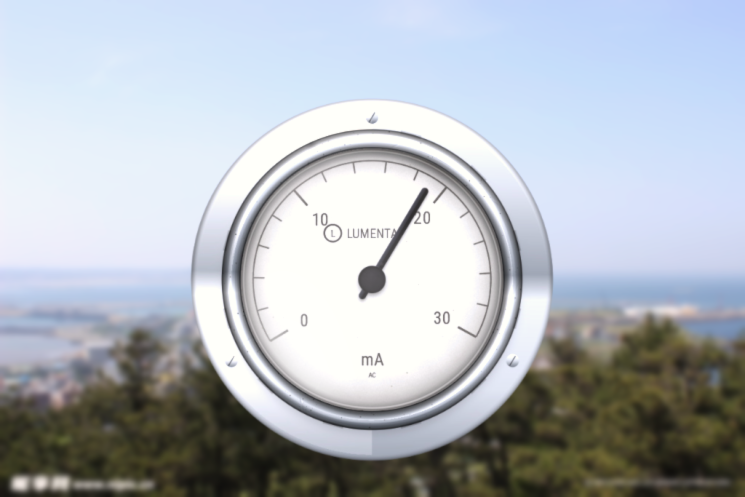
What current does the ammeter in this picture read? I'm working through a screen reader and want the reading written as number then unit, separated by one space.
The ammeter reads 19 mA
